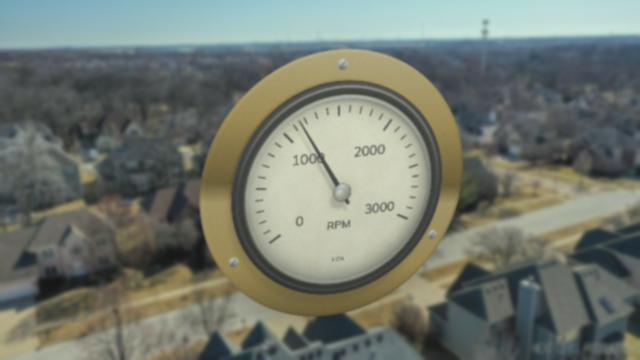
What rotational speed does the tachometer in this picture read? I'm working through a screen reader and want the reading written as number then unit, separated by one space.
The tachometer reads 1150 rpm
